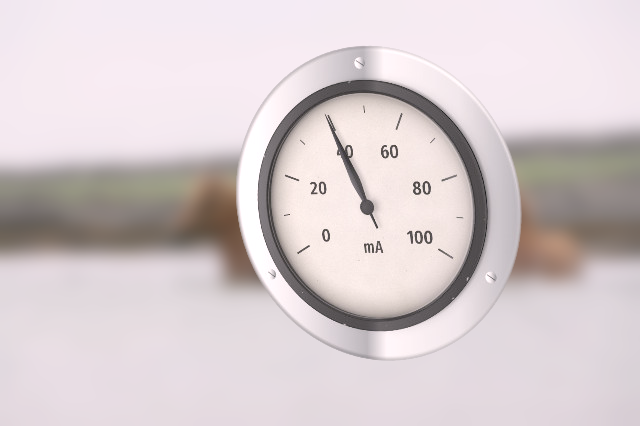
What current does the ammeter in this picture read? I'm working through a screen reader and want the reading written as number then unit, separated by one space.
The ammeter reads 40 mA
